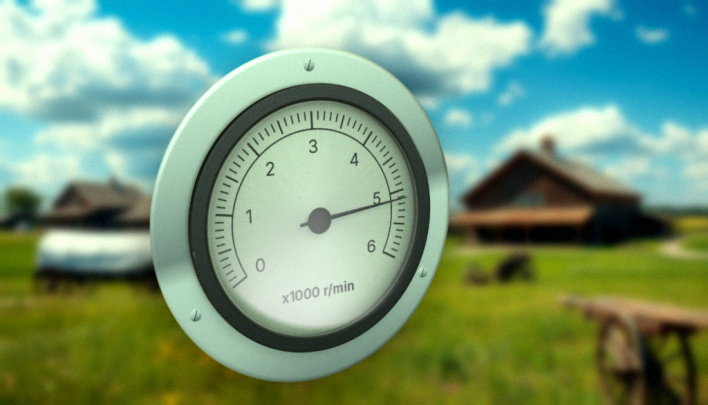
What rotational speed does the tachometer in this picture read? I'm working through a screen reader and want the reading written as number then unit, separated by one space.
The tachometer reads 5100 rpm
